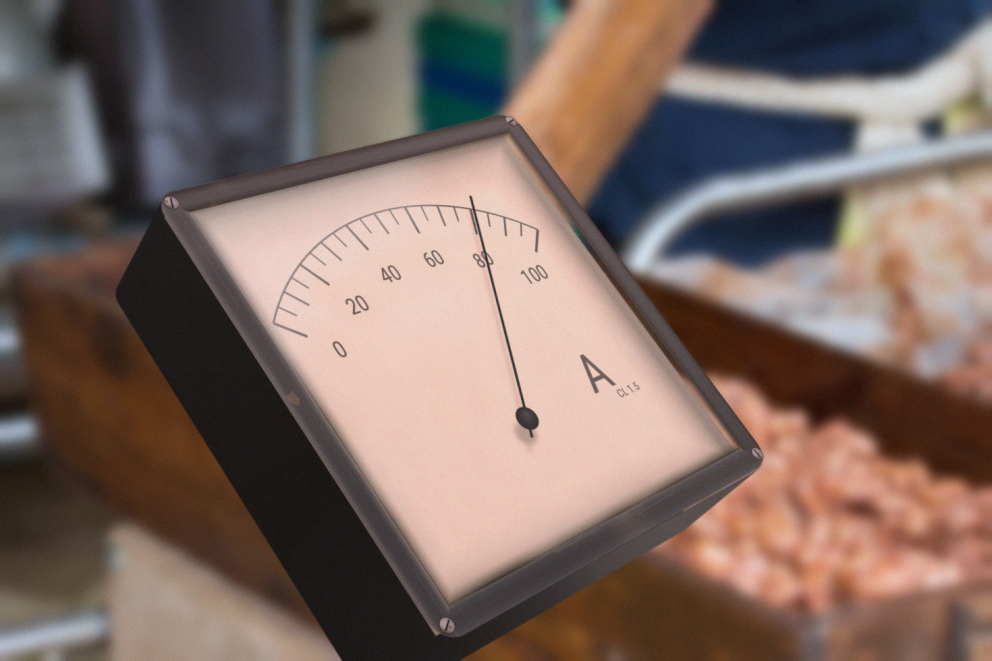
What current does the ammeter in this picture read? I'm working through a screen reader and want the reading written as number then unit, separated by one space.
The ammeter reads 80 A
